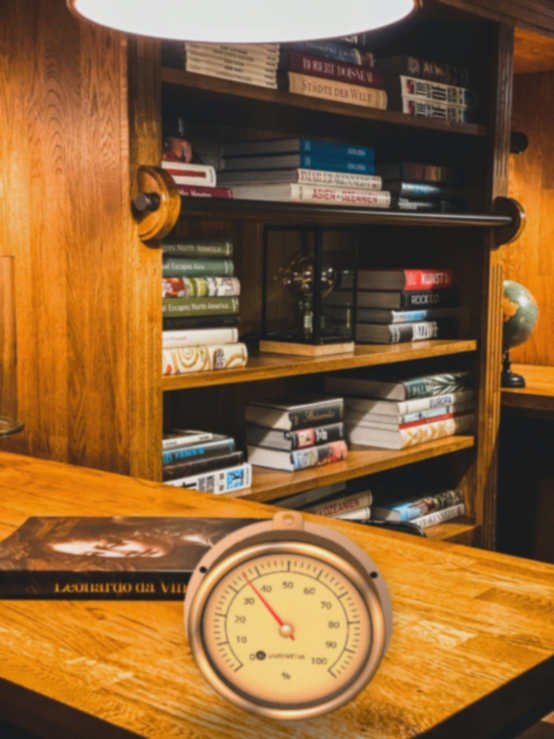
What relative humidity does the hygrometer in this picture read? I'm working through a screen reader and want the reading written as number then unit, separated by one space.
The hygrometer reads 36 %
